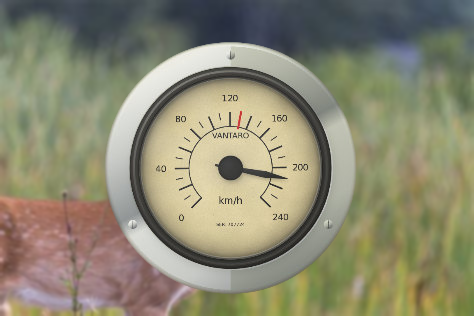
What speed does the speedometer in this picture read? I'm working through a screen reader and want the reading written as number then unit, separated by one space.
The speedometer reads 210 km/h
